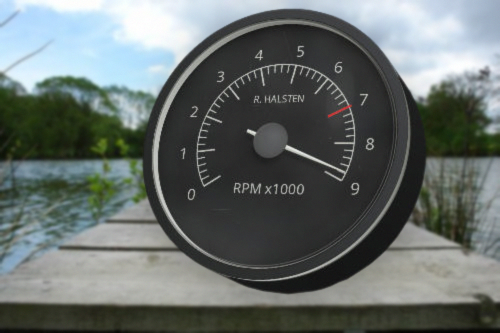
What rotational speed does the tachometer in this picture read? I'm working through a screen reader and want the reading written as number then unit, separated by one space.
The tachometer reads 8800 rpm
